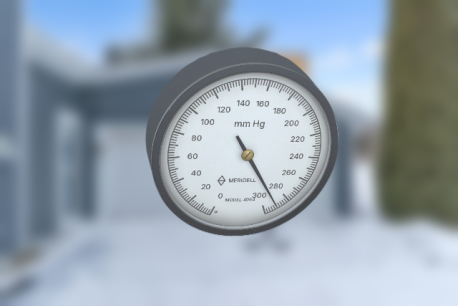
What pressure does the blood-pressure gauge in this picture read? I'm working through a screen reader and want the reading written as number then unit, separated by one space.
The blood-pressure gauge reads 290 mmHg
